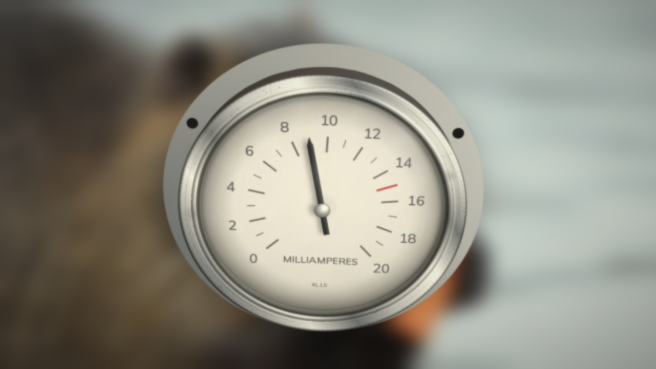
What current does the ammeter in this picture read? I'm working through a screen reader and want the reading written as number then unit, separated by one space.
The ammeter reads 9 mA
